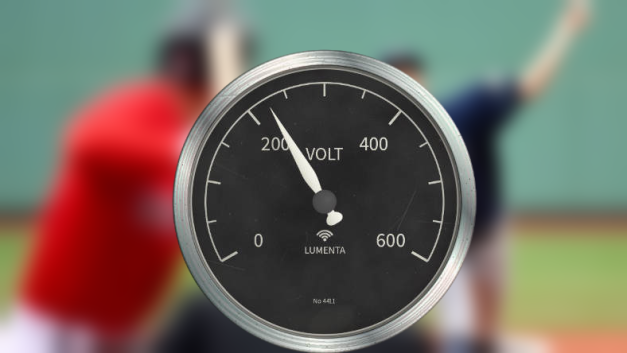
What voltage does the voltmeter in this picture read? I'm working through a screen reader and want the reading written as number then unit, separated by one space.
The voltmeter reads 225 V
